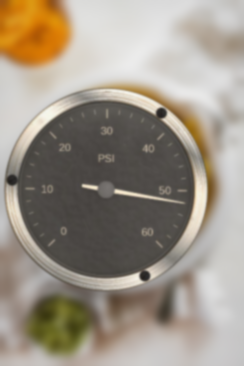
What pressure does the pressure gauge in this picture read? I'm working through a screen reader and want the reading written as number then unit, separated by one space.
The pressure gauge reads 52 psi
